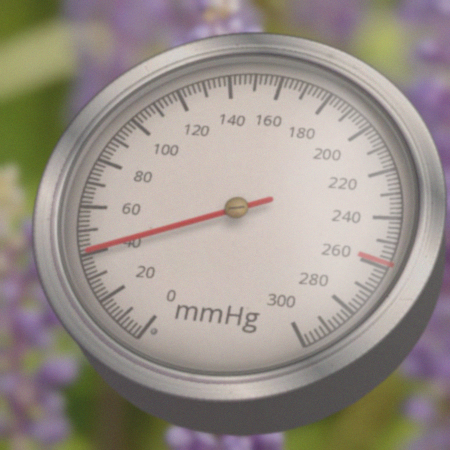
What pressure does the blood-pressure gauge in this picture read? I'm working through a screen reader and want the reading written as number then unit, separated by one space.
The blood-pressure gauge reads 40 mmHg
